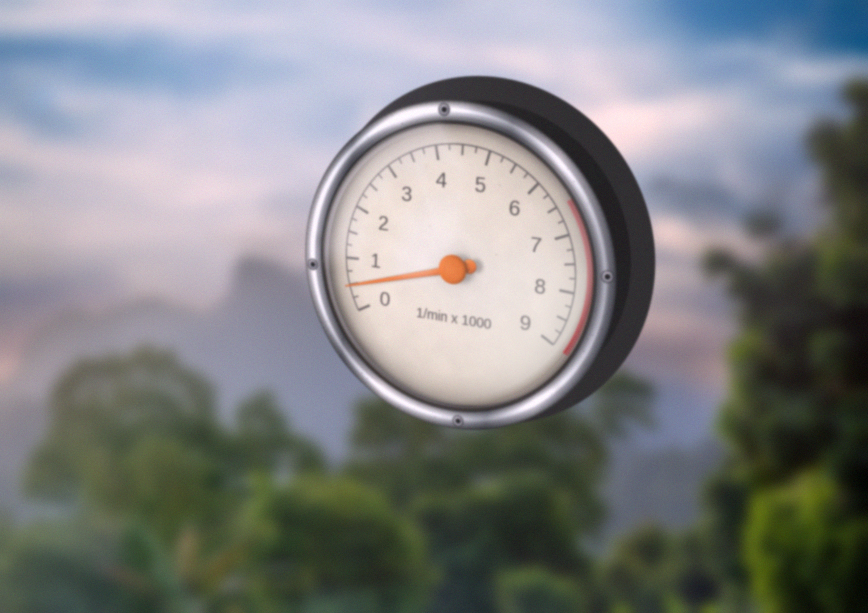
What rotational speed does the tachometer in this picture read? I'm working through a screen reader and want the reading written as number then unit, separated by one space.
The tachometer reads 500 rpm
